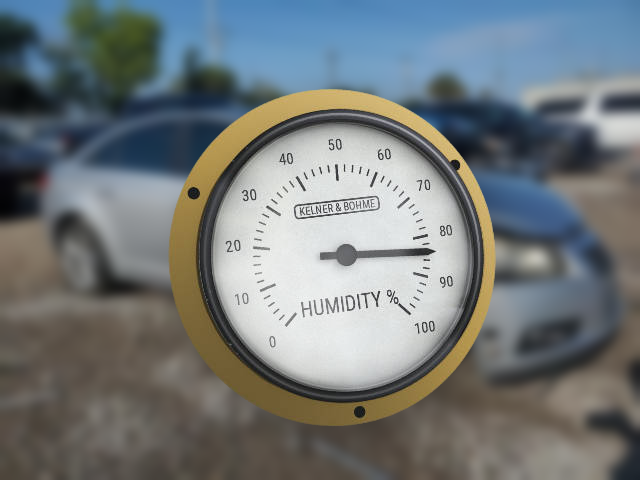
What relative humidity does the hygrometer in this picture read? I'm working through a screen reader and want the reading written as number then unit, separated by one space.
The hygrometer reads 84 %
